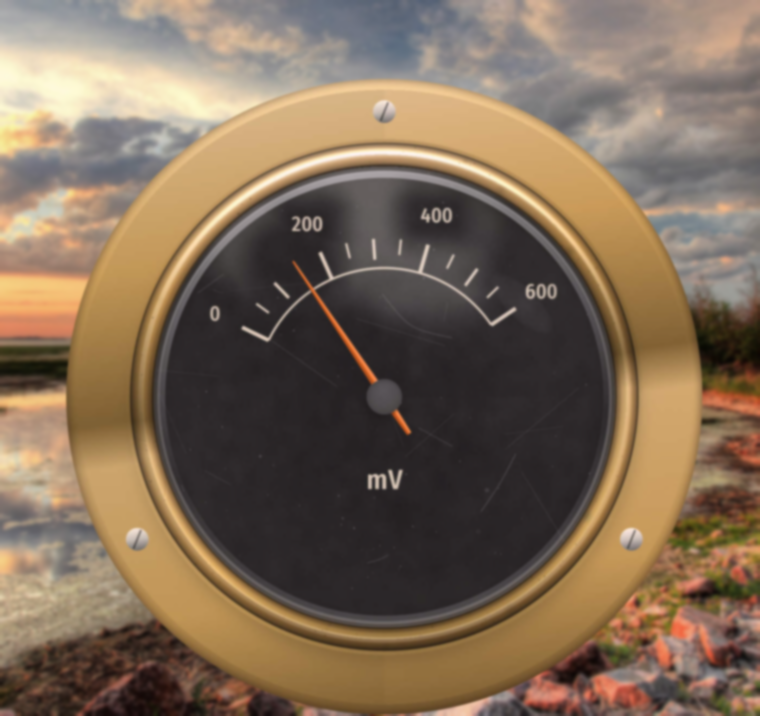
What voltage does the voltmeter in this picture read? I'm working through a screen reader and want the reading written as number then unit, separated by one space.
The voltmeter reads 150 mV
